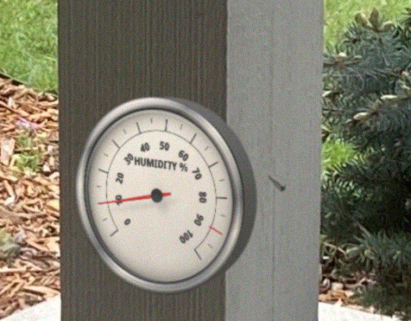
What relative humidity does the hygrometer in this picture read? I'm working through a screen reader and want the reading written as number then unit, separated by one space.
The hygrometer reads 10 %
